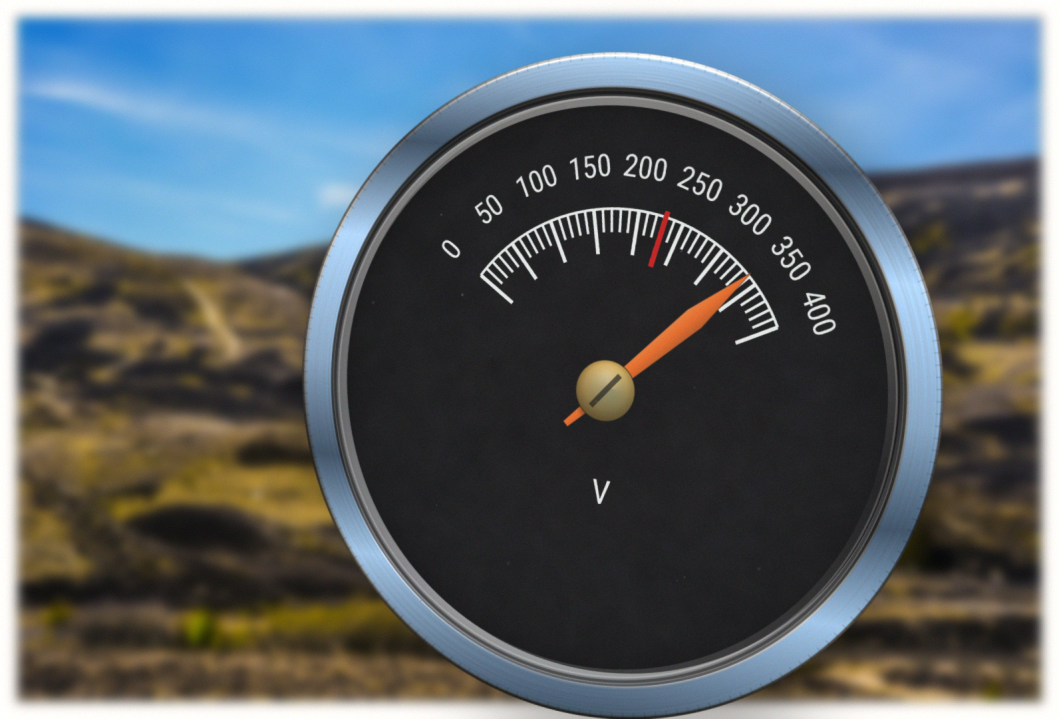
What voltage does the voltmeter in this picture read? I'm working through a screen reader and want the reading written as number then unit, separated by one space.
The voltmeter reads 340 V
